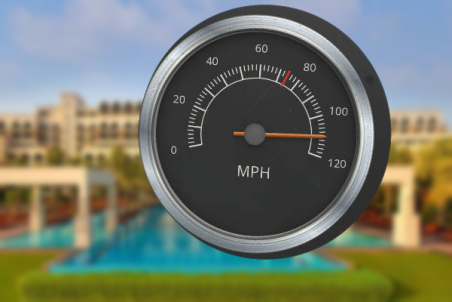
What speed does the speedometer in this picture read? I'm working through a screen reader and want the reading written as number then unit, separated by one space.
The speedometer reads 110 mph
